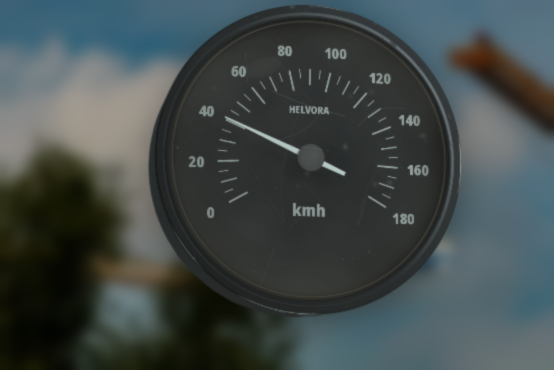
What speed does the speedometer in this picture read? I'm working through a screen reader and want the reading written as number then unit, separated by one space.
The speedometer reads 40 km/h
